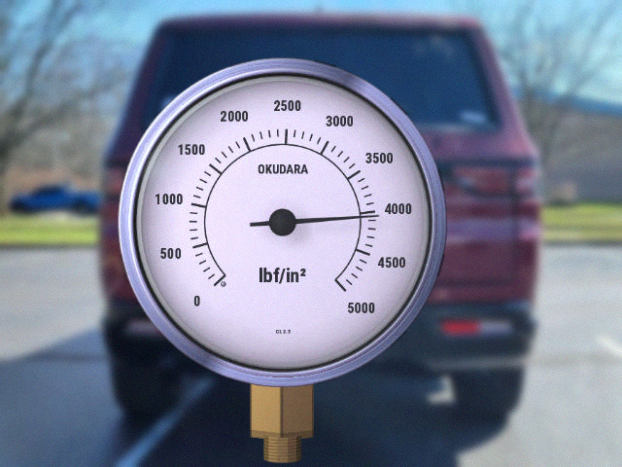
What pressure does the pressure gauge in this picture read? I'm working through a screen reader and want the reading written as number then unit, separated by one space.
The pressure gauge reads 4050 psi
